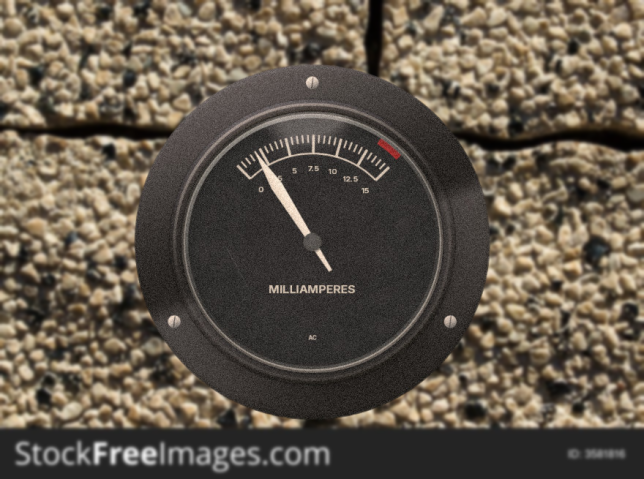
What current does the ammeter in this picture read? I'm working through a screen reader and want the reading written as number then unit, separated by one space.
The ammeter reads 2 mA
